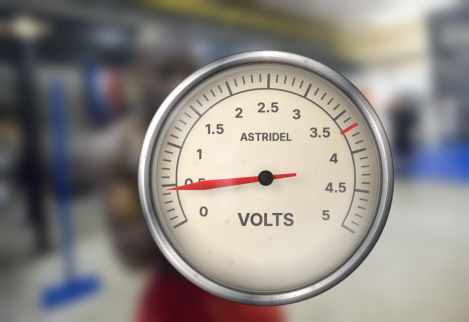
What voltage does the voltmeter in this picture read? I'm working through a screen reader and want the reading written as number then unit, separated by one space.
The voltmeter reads 0.45 V
